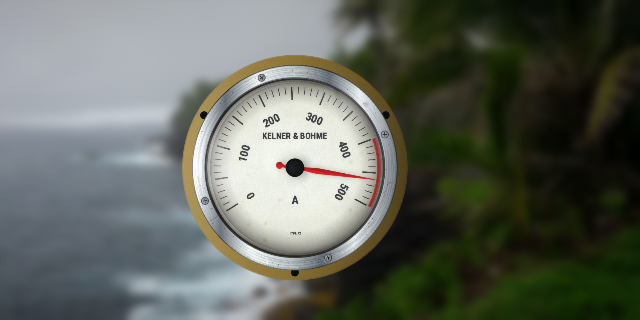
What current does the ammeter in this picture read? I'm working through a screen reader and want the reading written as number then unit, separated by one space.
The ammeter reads 460 A
